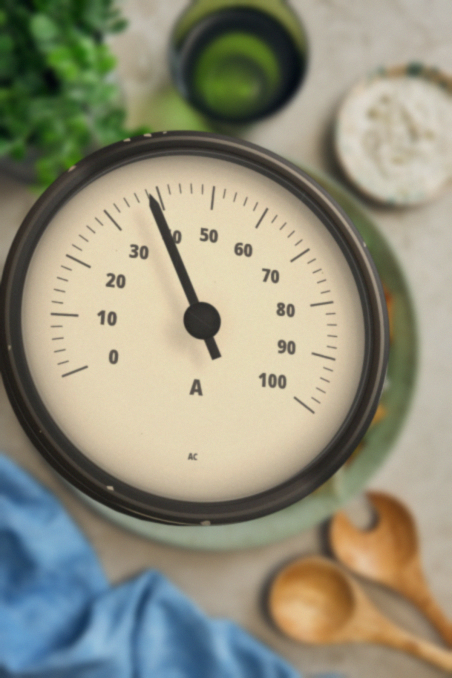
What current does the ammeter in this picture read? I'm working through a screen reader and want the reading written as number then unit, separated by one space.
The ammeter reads 38 A
